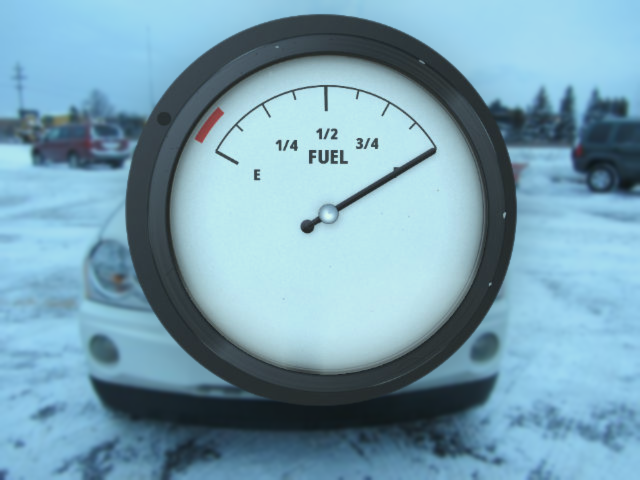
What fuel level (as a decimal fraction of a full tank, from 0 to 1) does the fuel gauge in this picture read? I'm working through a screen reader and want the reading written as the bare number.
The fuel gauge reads 1
